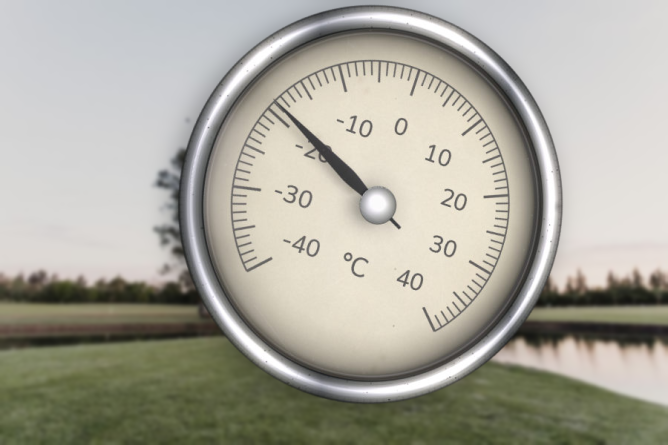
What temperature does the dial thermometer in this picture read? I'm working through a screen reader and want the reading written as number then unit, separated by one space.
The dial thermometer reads -19 °C
